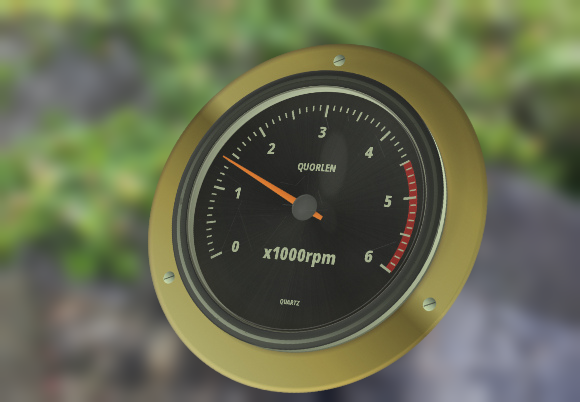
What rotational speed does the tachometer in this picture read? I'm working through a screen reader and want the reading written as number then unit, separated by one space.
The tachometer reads 1400 rpm
